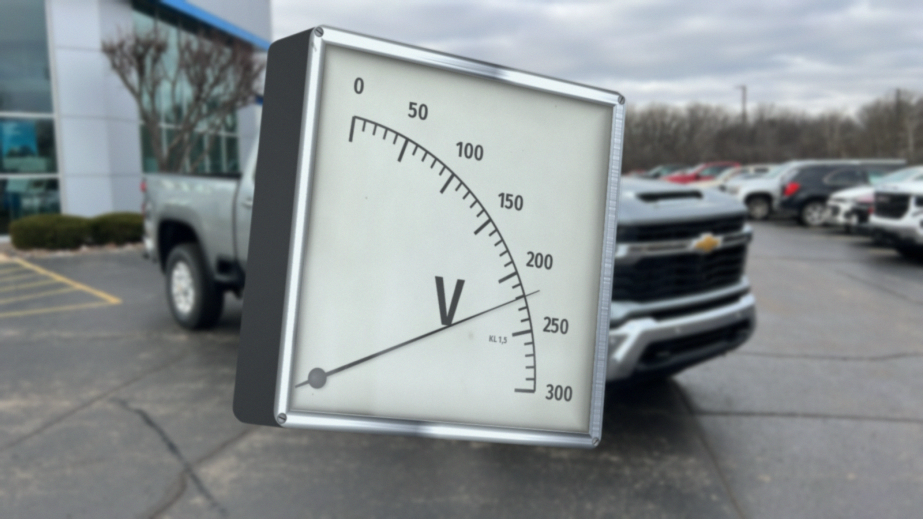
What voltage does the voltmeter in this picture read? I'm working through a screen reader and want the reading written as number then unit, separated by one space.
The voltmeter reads 220 V
